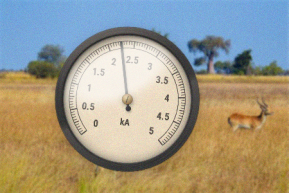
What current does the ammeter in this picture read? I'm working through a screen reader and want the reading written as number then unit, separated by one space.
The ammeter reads 2.25 kA
